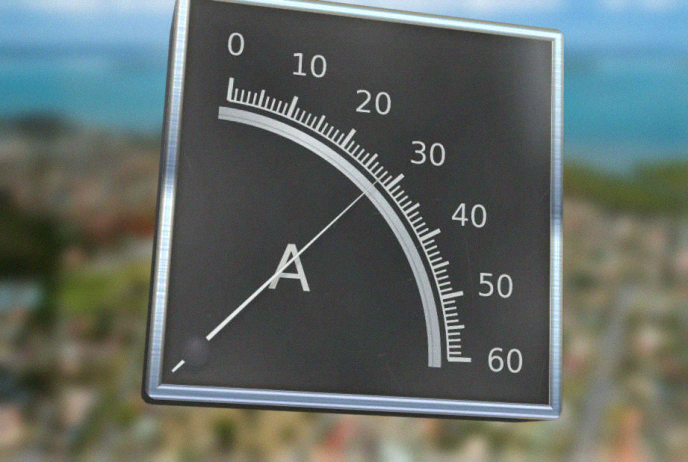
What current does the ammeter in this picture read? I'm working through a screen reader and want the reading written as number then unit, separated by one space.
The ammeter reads 28 A
